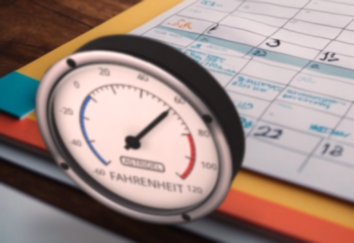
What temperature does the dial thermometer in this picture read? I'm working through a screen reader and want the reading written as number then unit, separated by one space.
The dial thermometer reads 60 °F
